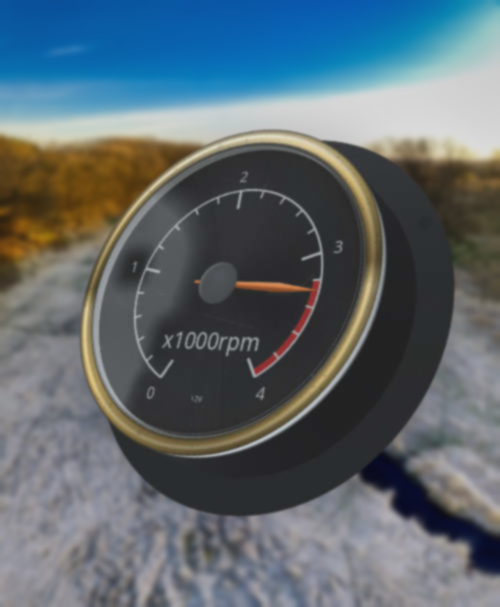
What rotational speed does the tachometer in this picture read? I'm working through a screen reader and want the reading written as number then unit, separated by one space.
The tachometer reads 3300 rpm
